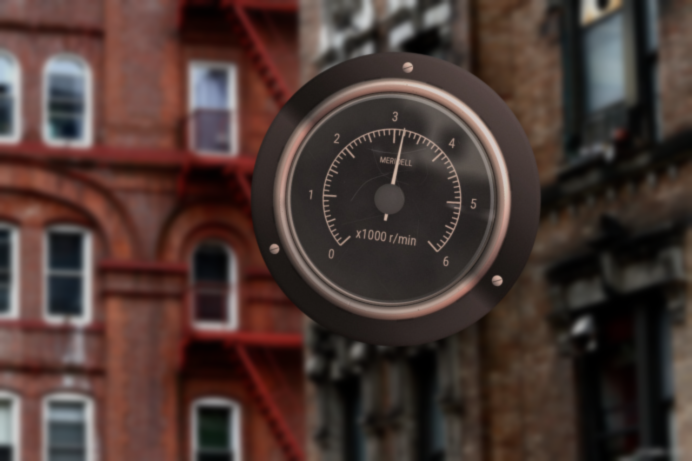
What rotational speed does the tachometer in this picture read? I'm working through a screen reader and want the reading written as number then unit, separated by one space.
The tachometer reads 3200 rpm
